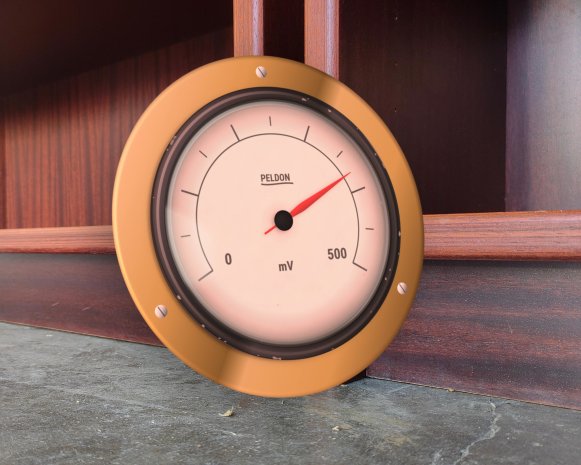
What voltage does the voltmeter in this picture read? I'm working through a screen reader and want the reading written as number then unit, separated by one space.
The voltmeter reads 375 mV
